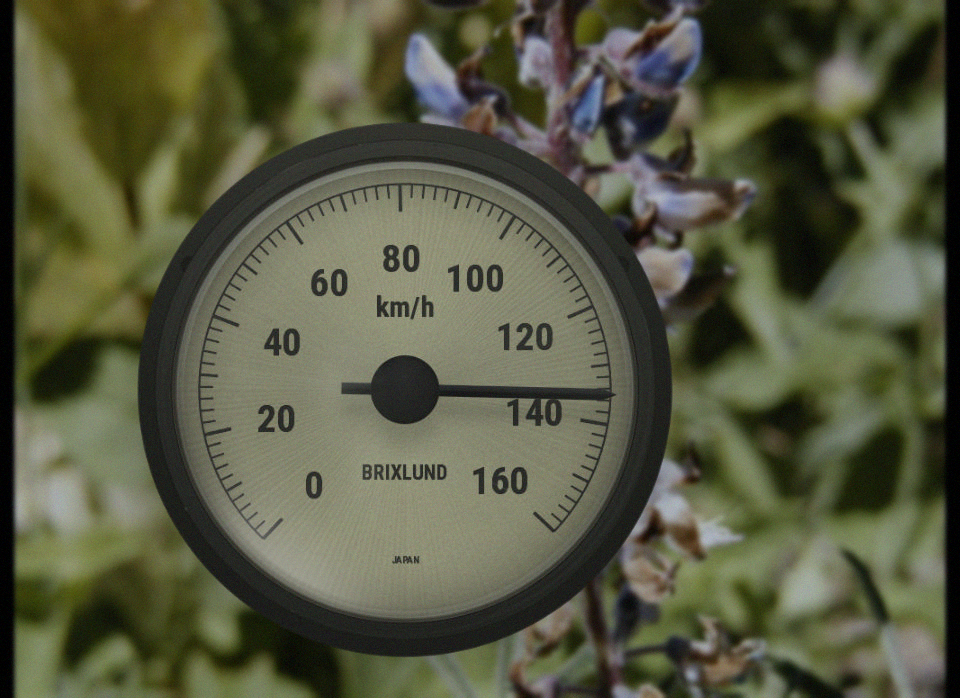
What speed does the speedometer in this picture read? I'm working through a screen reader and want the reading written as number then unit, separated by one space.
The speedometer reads 135 km/h
